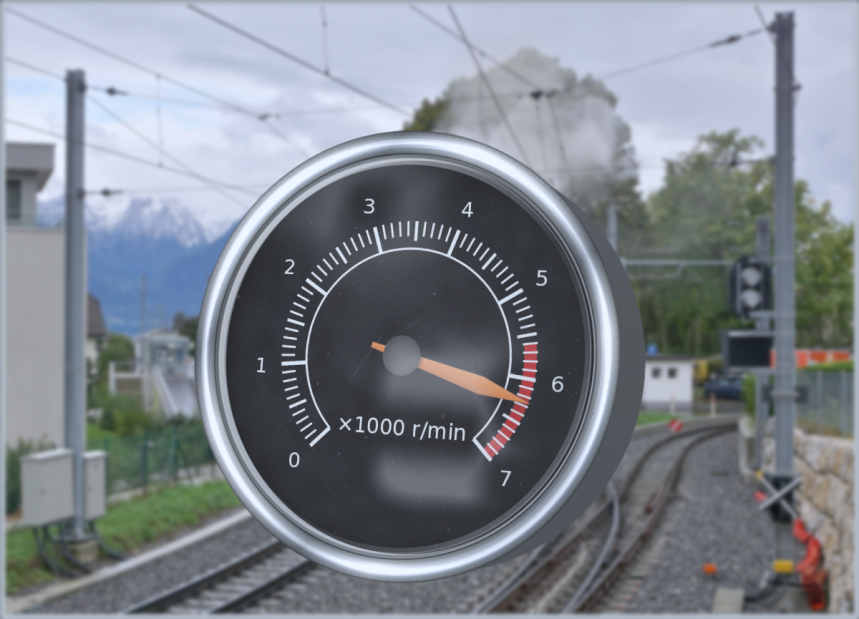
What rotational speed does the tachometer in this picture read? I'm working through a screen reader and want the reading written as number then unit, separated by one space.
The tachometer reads 6250 rpm
